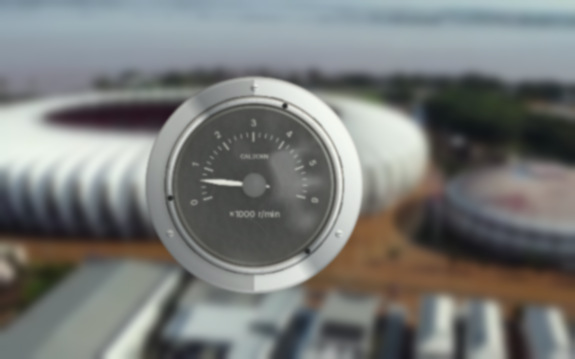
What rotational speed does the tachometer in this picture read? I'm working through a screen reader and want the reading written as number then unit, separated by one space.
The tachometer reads 600 rpm
